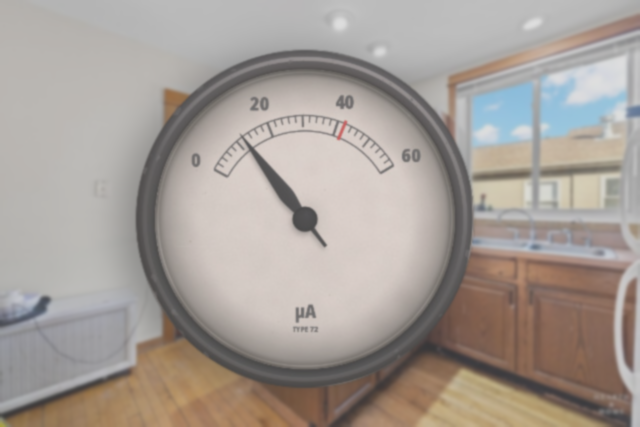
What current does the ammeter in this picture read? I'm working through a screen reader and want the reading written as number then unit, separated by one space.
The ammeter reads 12 µA
